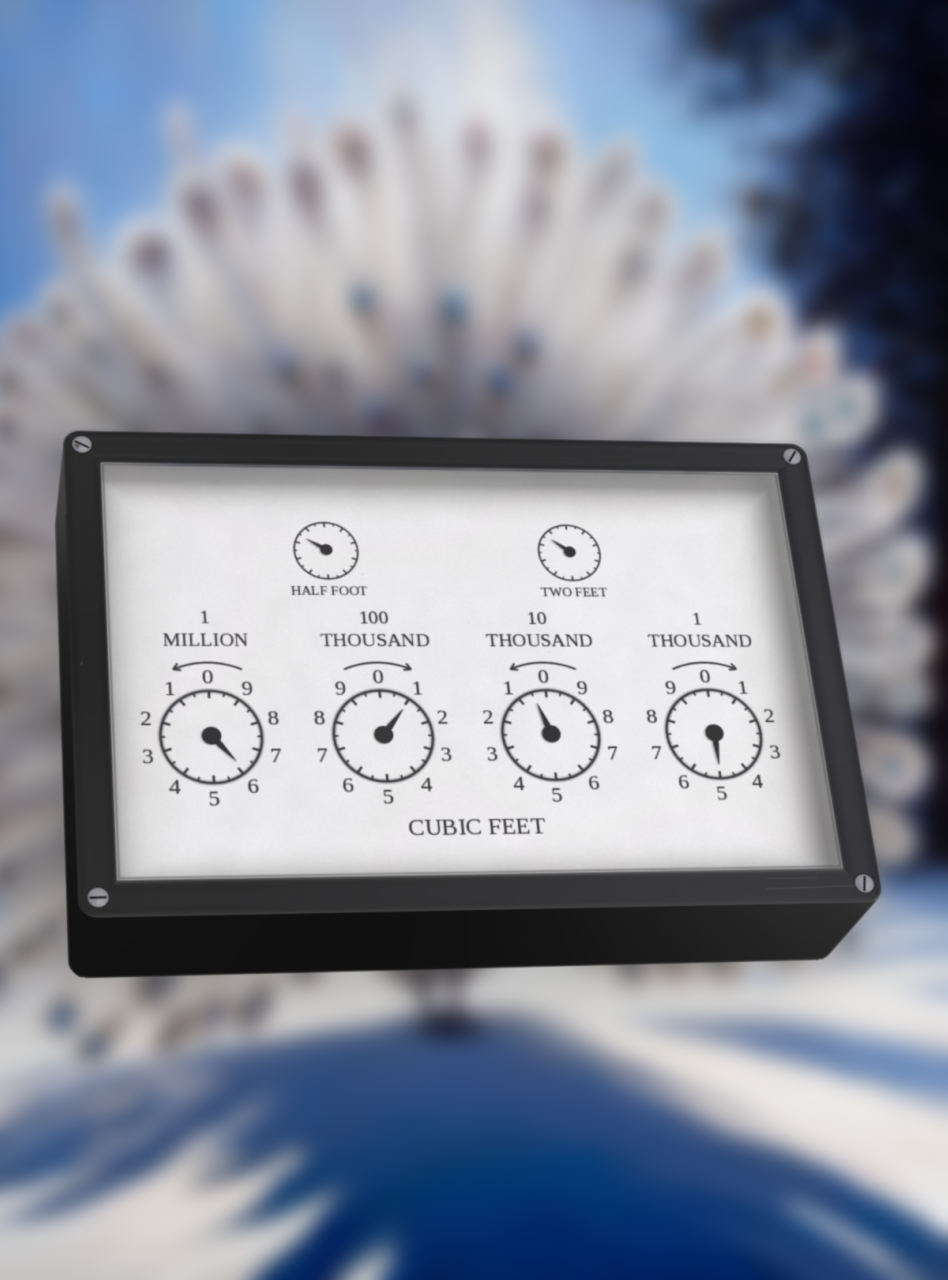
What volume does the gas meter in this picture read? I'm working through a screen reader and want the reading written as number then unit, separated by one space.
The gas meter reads 610500 ft³
